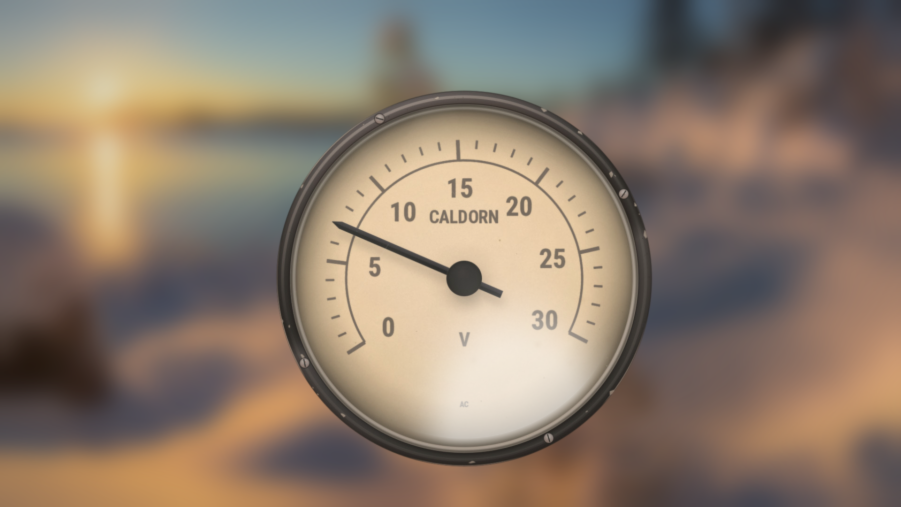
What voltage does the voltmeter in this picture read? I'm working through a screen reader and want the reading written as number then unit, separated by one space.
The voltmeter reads 7 V
